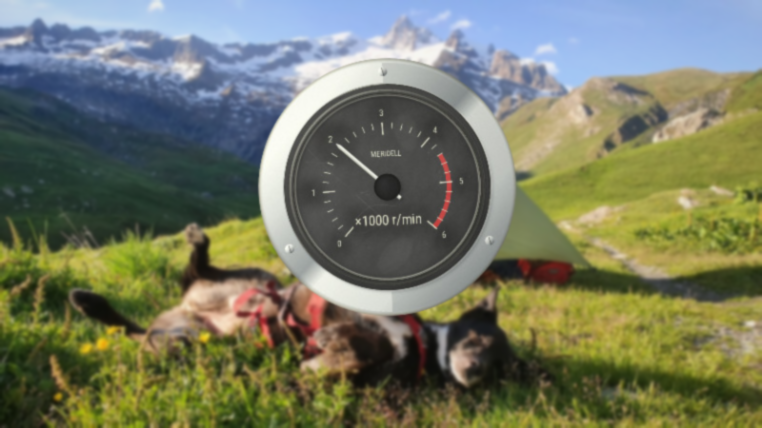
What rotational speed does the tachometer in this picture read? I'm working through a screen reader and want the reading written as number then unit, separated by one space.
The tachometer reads 2000 rpm
